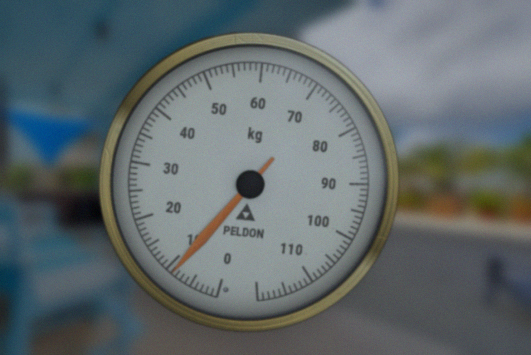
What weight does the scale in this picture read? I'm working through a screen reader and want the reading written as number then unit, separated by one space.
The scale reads 9 kg
